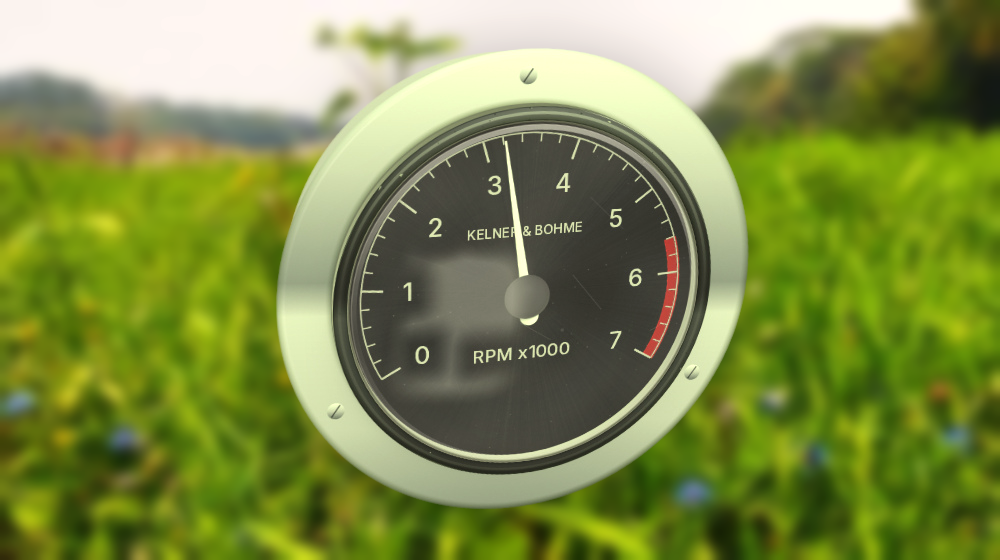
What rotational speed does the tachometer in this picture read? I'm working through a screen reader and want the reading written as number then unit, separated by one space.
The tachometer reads 3200 rpm
